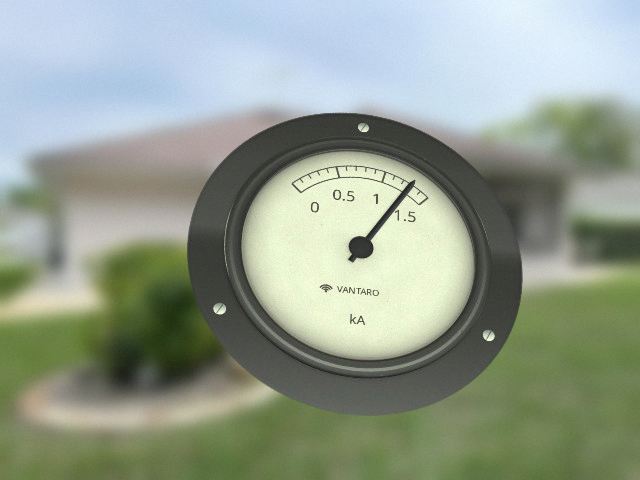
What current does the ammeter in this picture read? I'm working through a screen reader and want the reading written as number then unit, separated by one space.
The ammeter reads 1.3 kA
